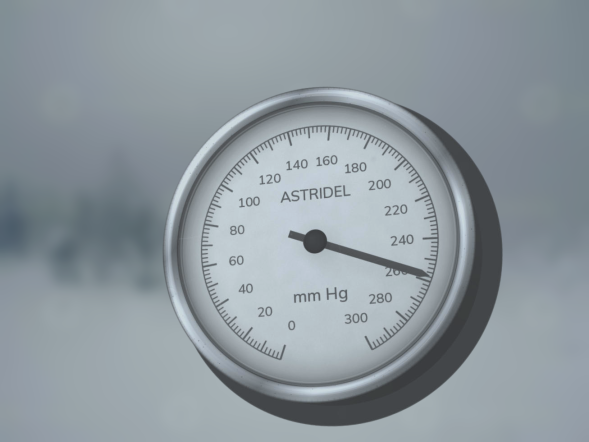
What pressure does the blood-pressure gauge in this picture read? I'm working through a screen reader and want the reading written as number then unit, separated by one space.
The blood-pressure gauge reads 258 mmHg
